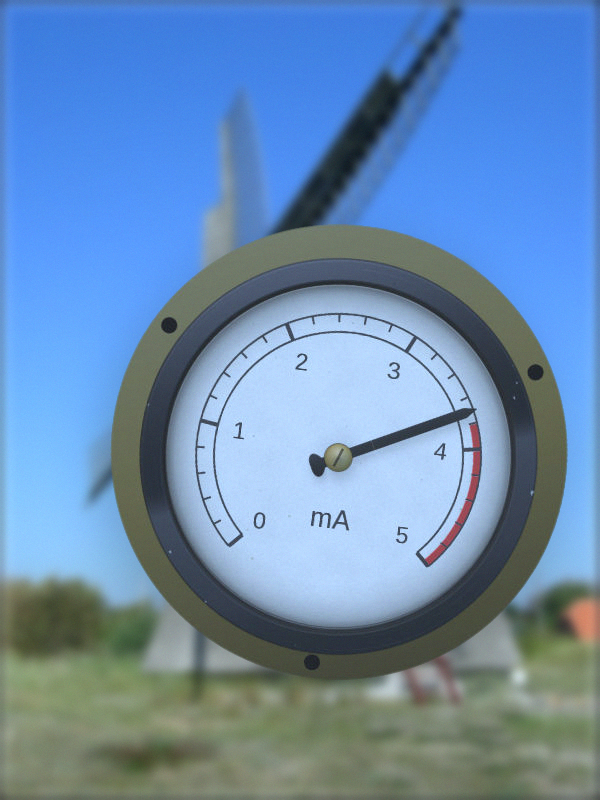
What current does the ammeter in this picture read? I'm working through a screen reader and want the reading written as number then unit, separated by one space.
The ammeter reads 3.7 mA
